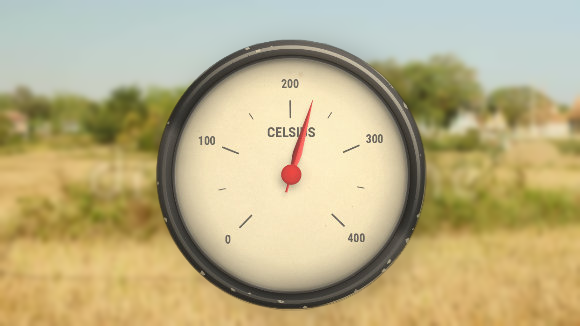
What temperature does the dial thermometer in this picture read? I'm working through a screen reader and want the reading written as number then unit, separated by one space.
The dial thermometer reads 225 °C
